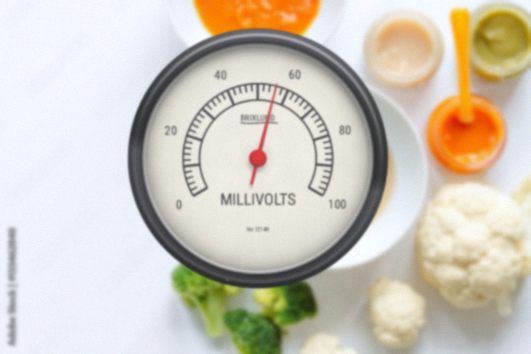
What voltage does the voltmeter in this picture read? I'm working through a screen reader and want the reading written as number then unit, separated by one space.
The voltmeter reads 56 mV
